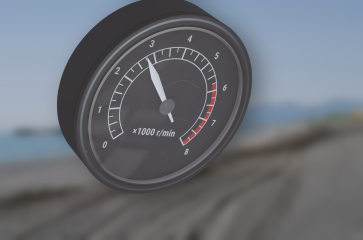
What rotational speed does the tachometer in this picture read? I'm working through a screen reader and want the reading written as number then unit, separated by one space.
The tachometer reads 2750 rpm
